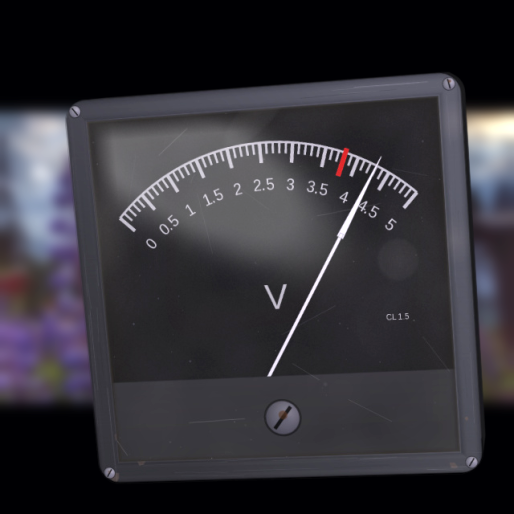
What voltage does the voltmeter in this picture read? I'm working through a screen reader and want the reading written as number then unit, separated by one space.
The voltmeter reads 4.3 V
